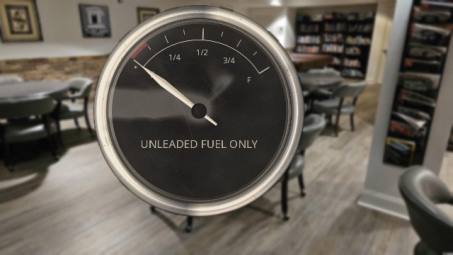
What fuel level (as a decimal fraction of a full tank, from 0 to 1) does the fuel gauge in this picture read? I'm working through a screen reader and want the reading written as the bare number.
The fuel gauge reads 0
